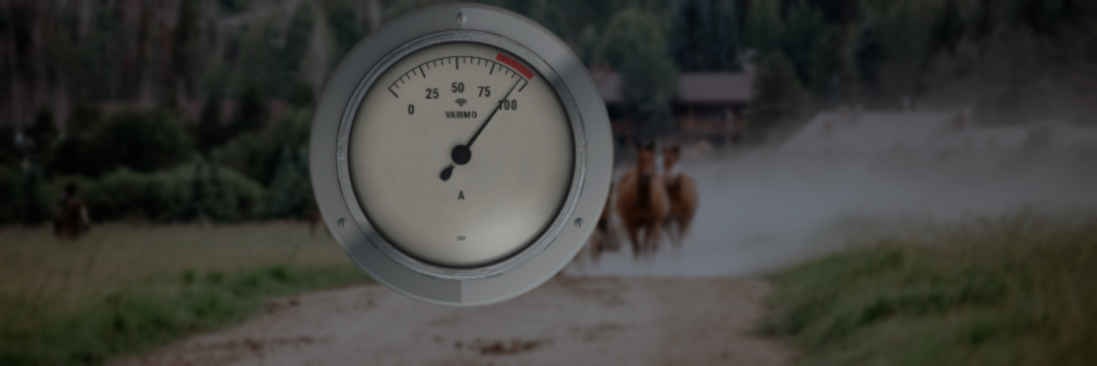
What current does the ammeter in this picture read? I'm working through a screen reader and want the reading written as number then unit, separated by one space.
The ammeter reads 95 A
